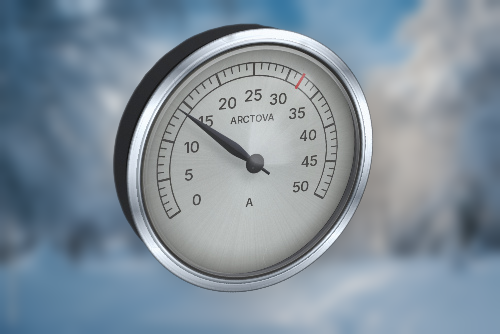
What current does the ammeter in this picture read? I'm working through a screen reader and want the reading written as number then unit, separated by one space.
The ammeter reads 14 A
